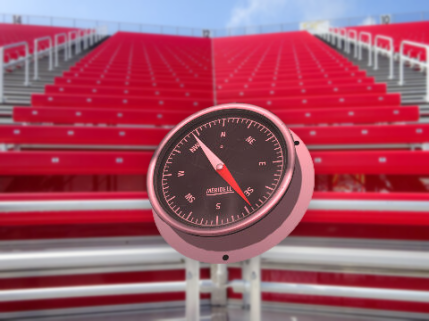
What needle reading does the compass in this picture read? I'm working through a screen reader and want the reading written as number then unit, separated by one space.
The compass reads 145 °
